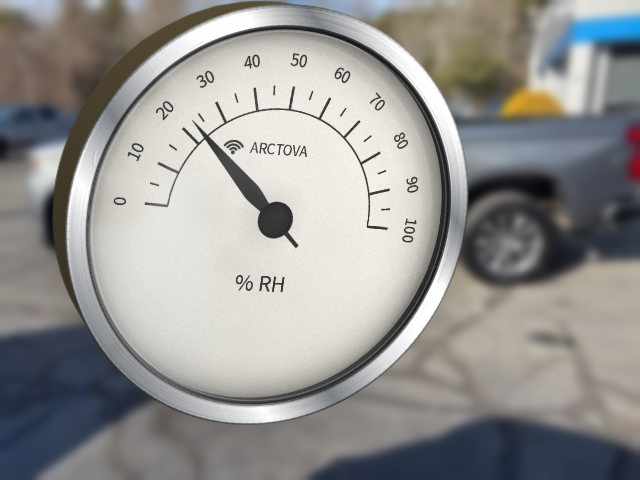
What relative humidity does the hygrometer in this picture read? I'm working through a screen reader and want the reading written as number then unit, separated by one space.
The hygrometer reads 22.5 %
